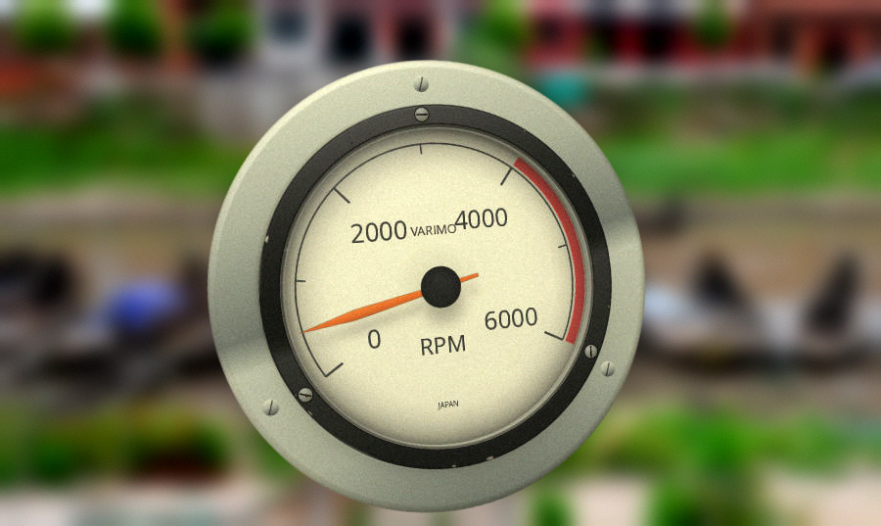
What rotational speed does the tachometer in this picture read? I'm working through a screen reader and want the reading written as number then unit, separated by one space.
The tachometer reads 500 rpm
